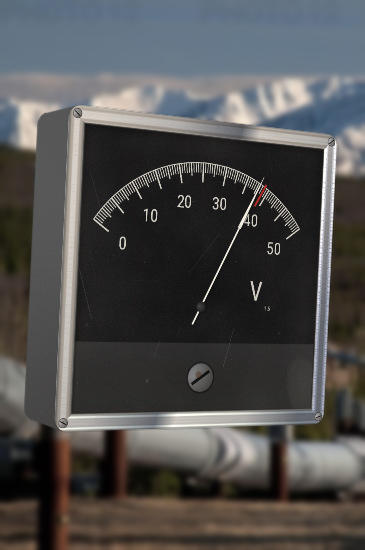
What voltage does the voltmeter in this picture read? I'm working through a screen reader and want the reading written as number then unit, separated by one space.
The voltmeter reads 37.5 V
